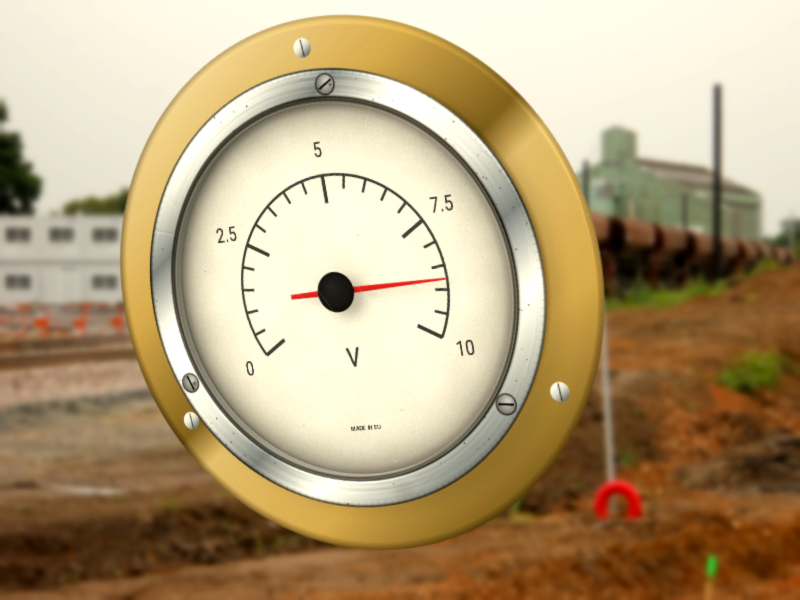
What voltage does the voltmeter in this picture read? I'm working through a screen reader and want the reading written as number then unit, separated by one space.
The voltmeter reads 8.75 V
